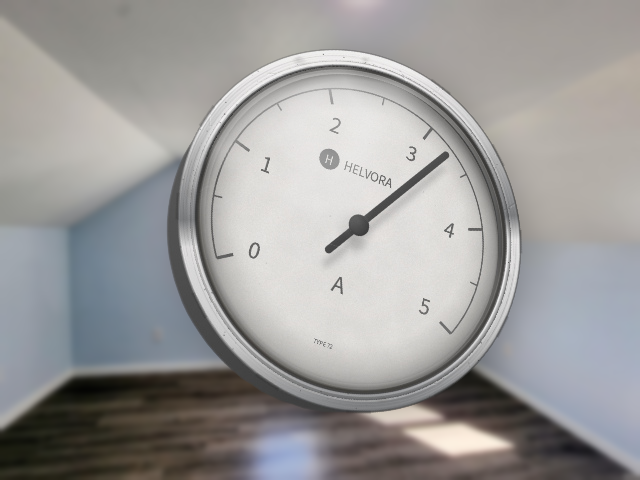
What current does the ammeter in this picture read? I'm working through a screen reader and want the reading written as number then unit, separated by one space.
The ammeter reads 3.25 A
